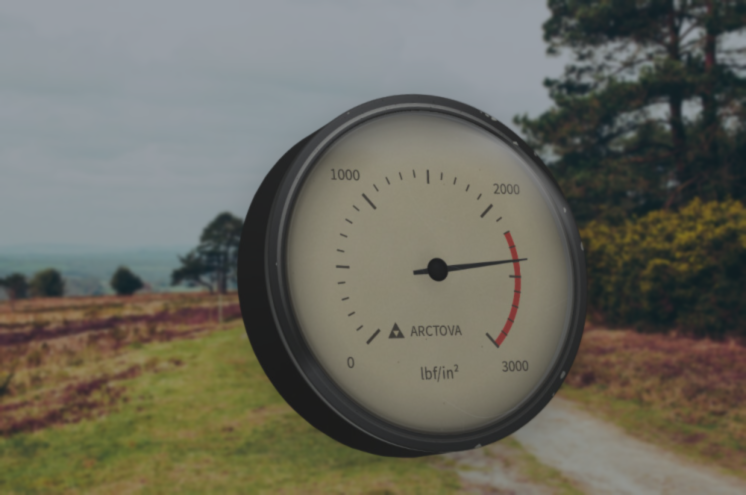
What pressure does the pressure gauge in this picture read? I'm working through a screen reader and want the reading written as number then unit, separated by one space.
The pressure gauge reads 2400 psi
